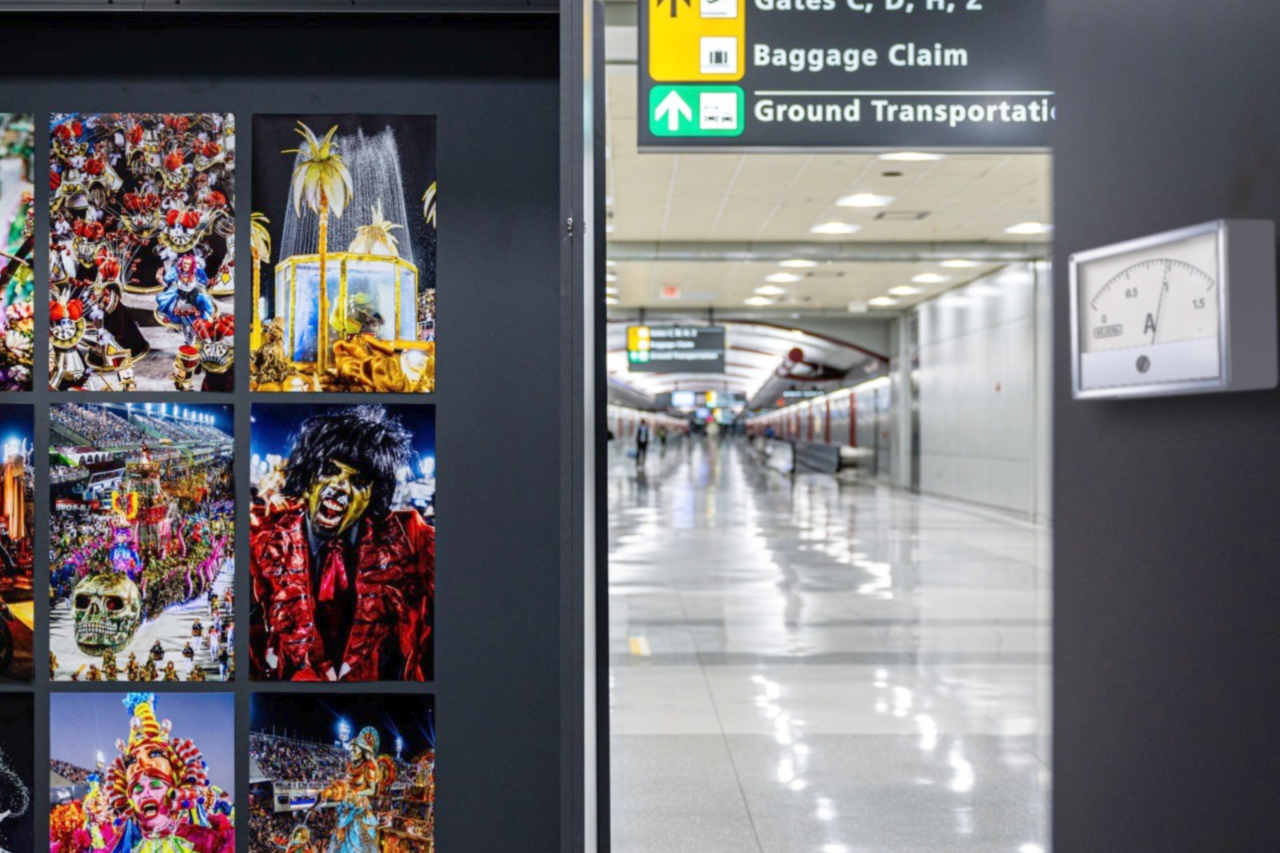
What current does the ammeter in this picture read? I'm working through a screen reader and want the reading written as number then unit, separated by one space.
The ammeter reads 1 A
